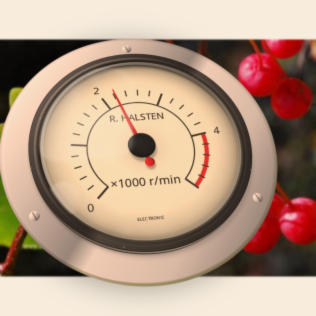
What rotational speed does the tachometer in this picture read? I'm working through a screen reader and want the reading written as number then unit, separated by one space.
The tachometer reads 2200 rpm
